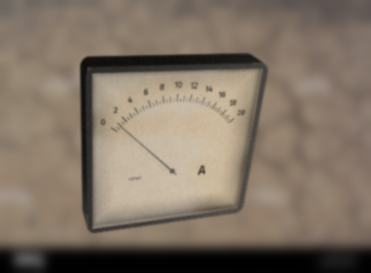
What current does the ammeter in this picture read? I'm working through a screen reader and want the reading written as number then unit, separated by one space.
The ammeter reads 1 A
